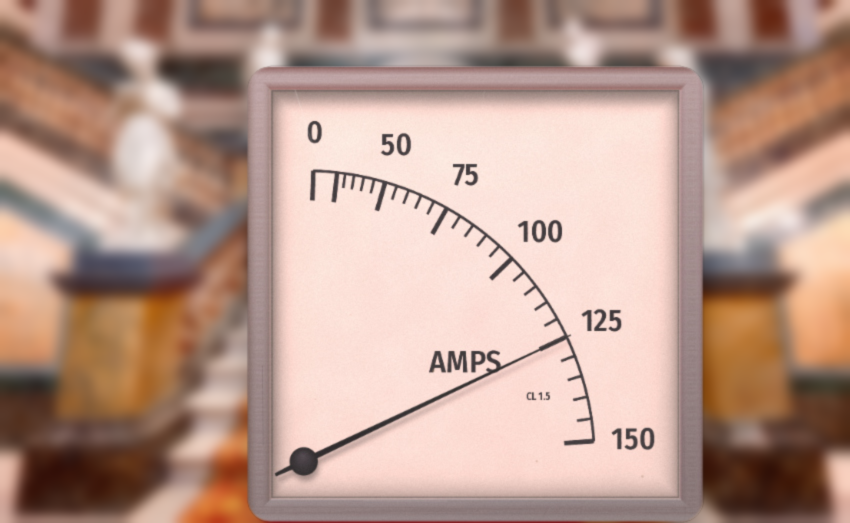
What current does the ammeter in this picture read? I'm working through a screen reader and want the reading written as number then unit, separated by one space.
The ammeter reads 125 A
